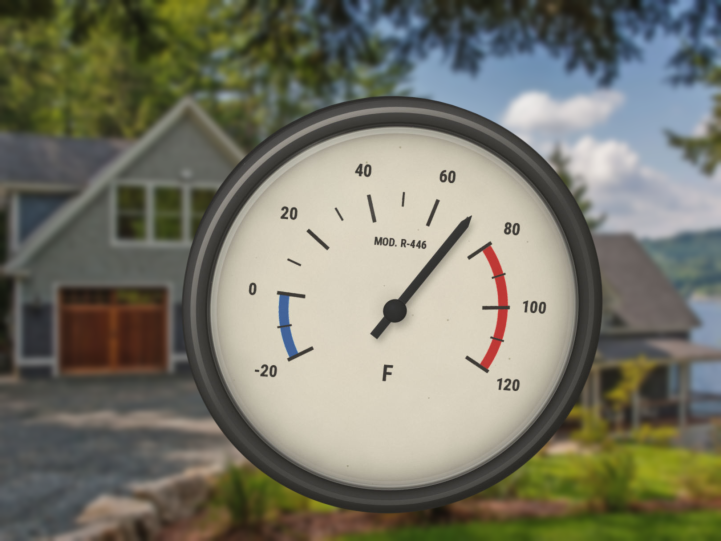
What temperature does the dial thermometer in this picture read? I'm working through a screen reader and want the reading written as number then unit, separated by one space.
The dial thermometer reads 70 °F
